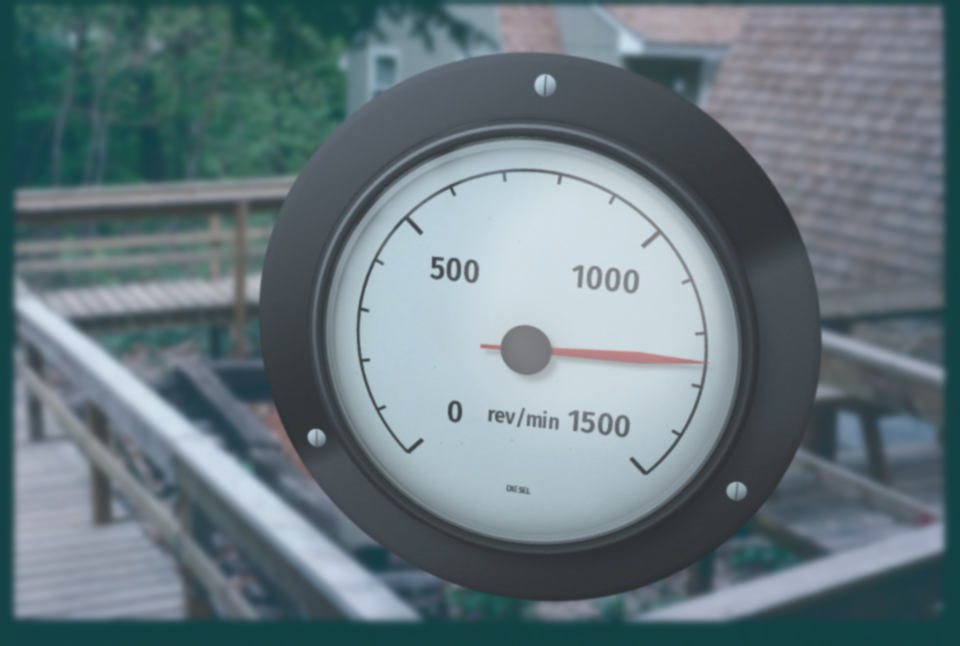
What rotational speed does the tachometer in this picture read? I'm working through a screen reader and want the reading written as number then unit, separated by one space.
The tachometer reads 1250 rpm
